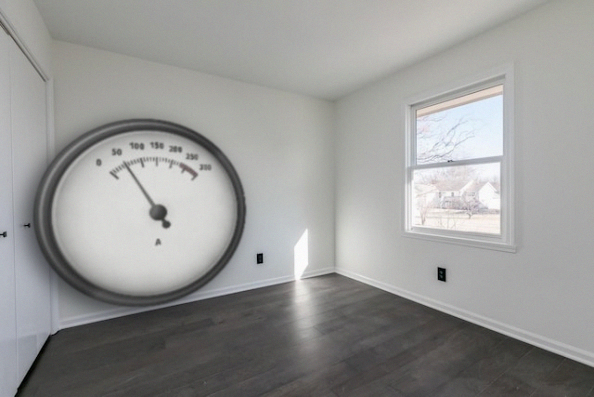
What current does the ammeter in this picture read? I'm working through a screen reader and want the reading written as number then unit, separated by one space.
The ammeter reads 50 A
